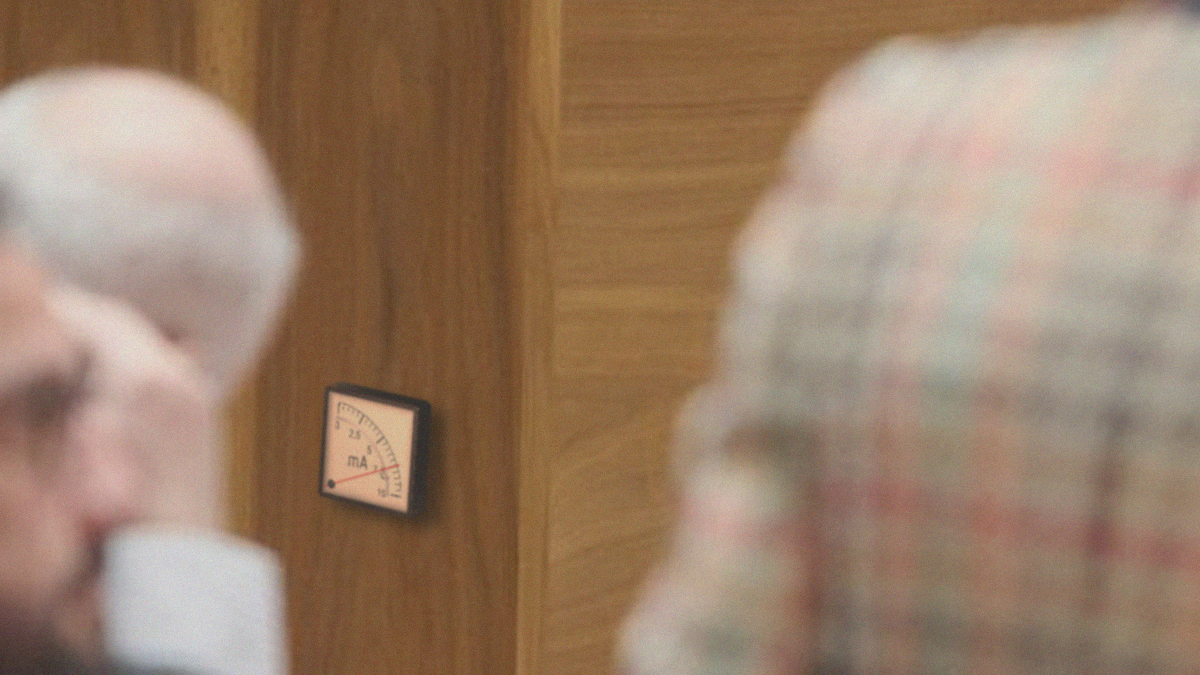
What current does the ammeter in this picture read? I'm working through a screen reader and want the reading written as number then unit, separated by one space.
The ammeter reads 7.5 mA
